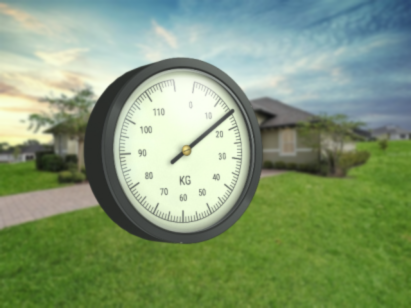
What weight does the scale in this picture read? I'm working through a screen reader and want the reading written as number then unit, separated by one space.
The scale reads 15 kg
